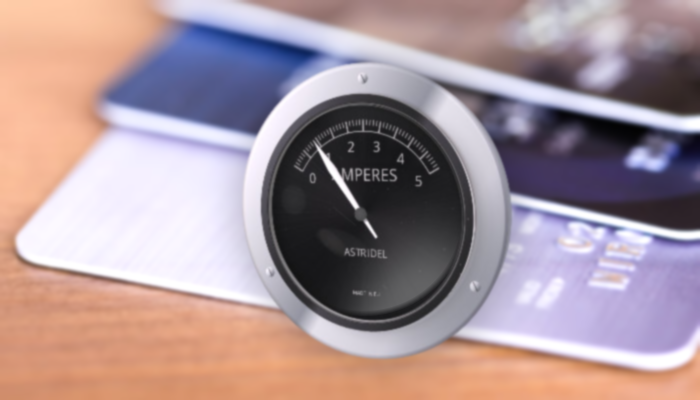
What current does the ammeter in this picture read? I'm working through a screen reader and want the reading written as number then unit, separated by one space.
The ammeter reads 1 A
